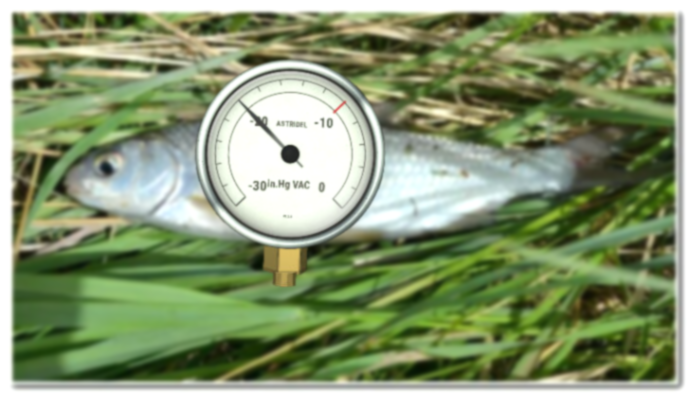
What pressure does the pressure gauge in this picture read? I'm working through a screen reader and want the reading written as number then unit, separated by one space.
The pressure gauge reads -20 inHg
